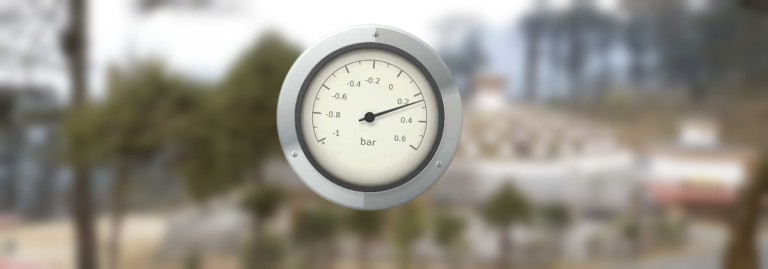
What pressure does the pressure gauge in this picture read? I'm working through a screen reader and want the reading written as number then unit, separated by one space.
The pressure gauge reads 0.25 bar
